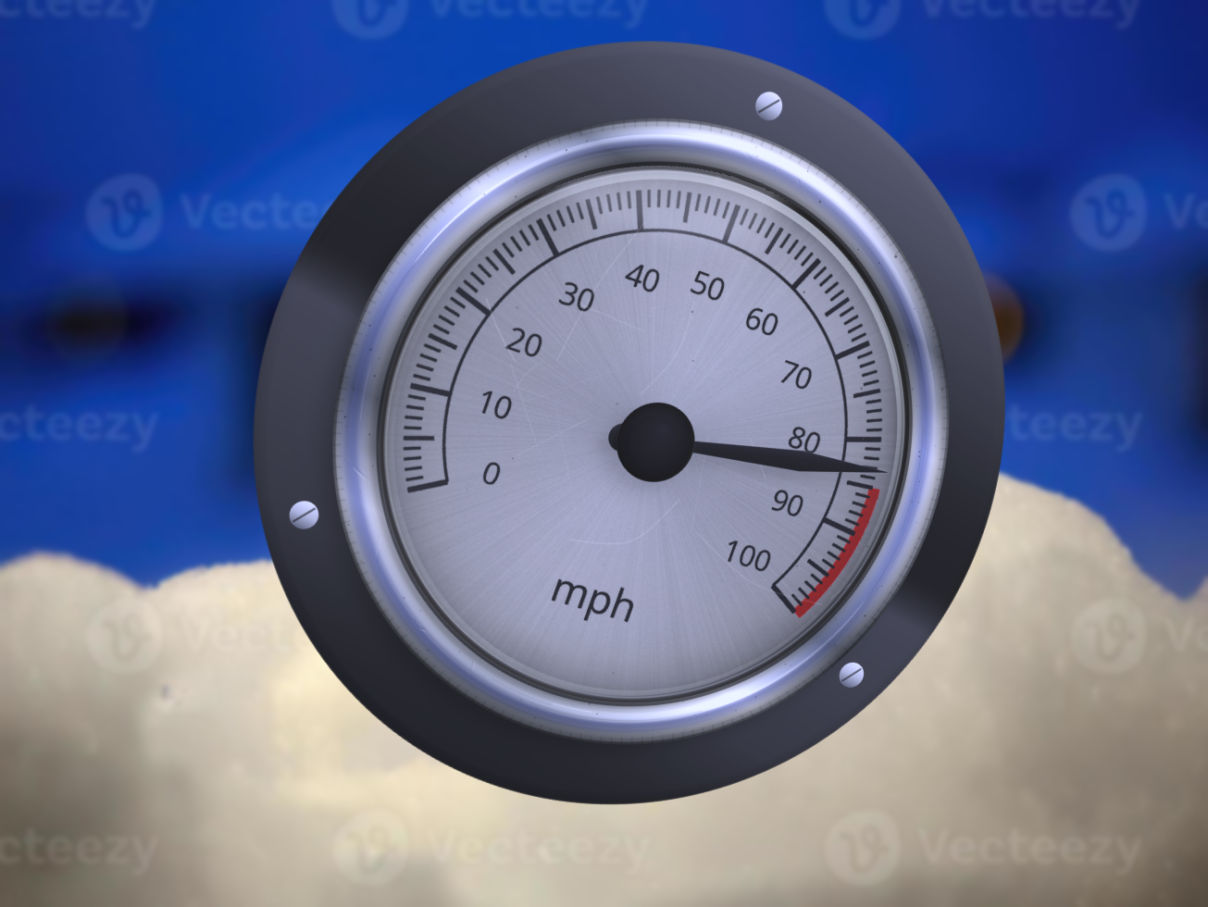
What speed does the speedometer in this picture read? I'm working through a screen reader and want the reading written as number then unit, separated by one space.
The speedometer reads 83 mph
